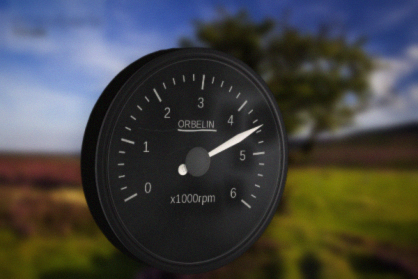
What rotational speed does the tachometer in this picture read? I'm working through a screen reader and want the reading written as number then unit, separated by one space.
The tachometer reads 4500 rpm
